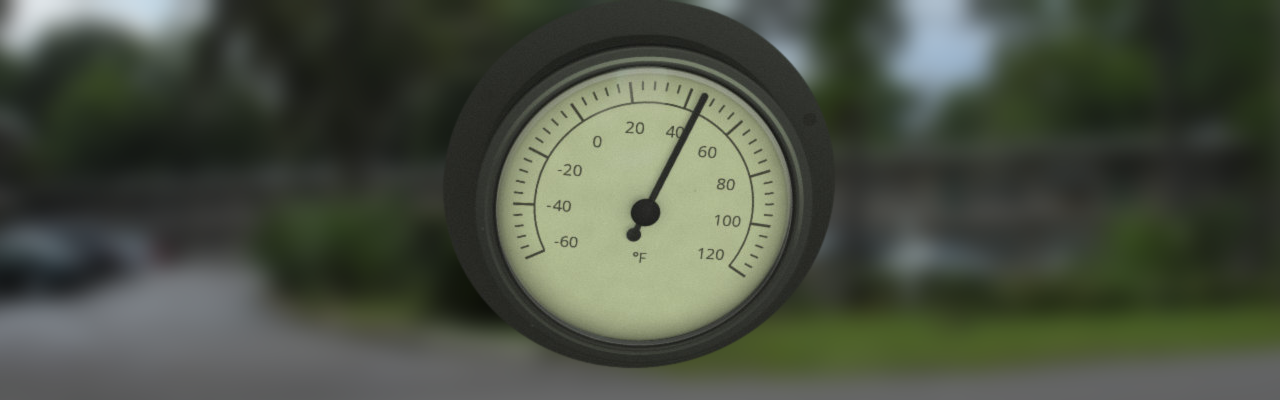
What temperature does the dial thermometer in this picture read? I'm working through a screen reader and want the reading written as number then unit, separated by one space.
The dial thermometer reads 44 °F
